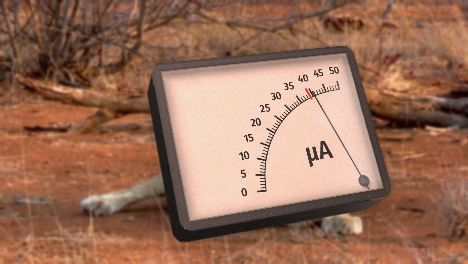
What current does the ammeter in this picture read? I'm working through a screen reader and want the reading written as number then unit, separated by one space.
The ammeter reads 40 µA
